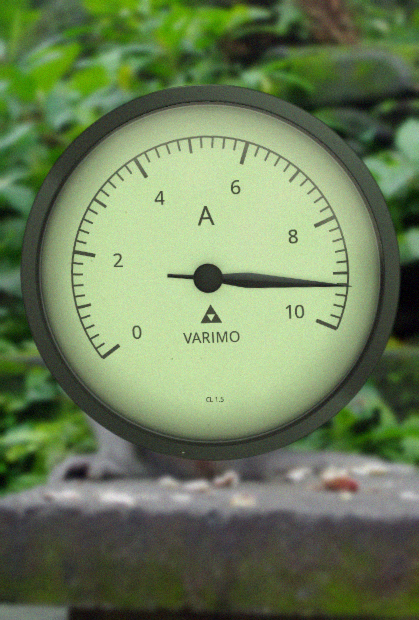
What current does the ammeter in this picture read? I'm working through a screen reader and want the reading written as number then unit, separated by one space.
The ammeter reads 9.2 A
